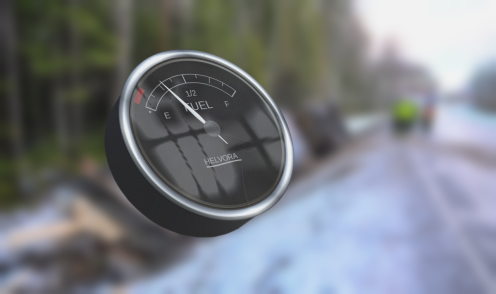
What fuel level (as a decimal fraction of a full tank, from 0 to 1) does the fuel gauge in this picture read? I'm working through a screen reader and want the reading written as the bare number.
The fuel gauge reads 0.25
